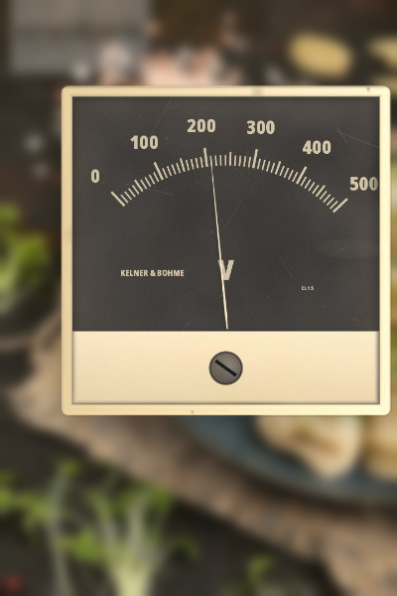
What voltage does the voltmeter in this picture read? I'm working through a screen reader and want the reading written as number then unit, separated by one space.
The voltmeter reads 210 V
